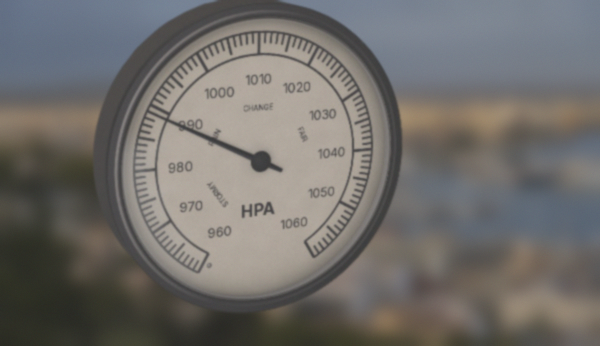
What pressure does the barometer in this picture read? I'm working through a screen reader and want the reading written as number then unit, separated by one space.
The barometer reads 989 hPa
